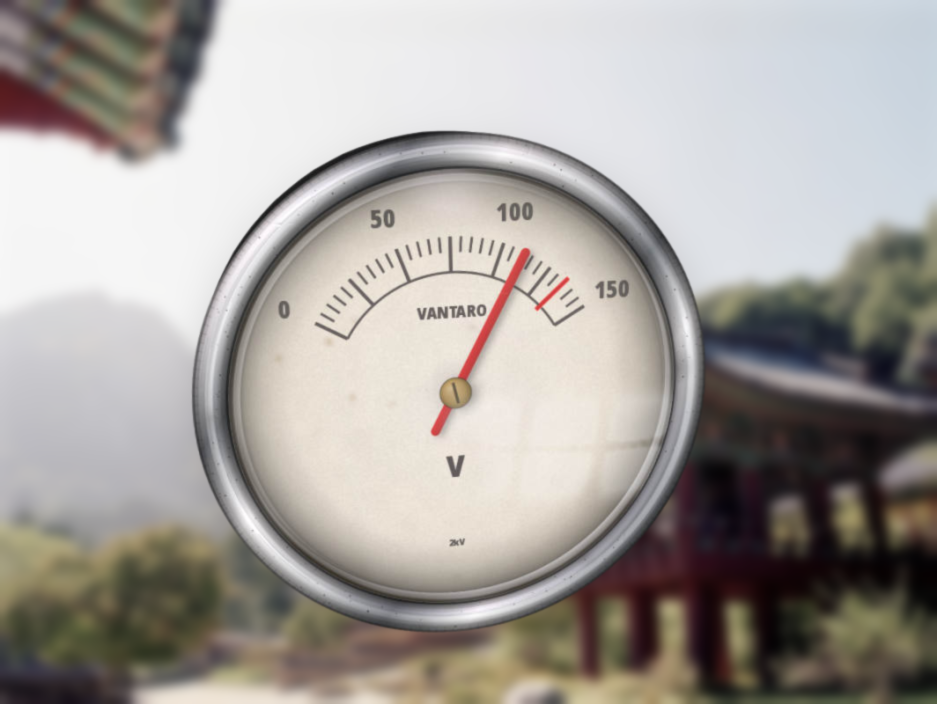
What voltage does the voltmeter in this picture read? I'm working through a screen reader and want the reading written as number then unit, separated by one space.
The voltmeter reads 110 V
